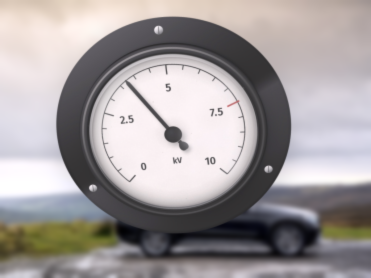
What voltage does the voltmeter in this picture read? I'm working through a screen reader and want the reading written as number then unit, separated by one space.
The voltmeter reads 3.75 kV
